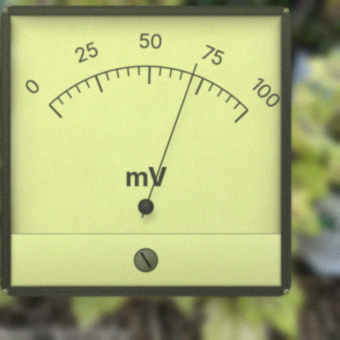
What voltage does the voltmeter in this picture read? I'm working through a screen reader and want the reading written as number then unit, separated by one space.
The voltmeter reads 70 mV
